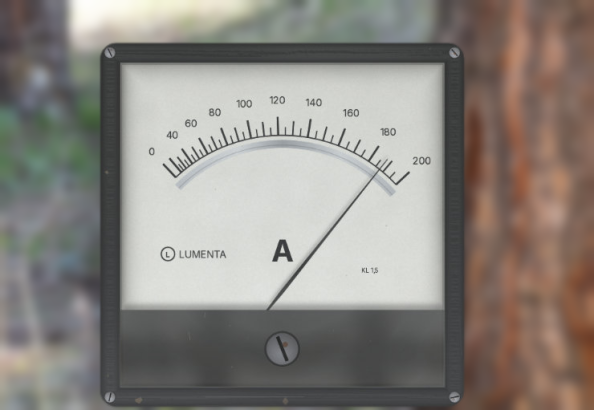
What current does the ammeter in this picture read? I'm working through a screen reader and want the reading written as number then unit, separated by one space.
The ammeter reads 187.5 A
